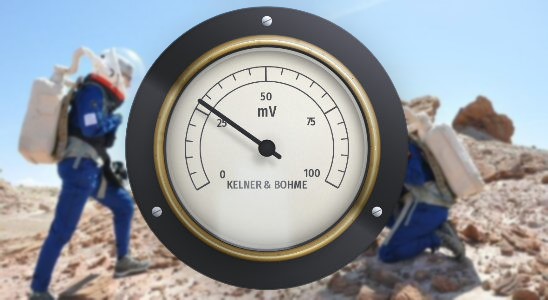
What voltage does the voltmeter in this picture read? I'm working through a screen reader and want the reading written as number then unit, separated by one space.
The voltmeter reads 27.5 mV
